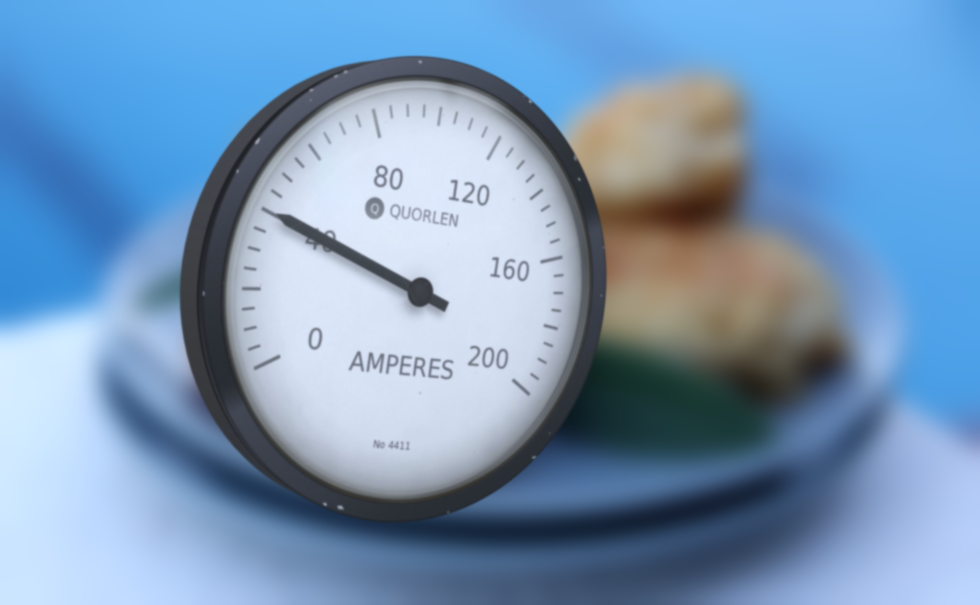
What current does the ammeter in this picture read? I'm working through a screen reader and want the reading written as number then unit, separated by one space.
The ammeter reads 40 A
